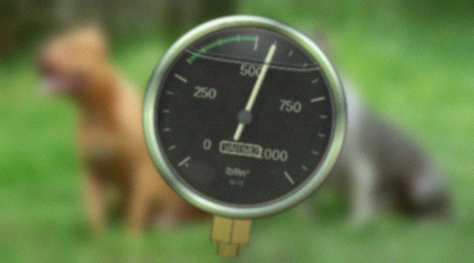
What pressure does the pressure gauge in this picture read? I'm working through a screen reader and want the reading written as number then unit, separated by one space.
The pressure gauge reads 550 psi
